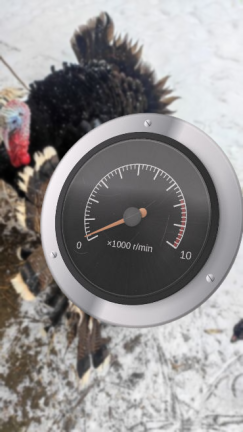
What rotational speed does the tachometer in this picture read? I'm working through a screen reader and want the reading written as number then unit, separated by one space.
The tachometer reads 200 rpm
